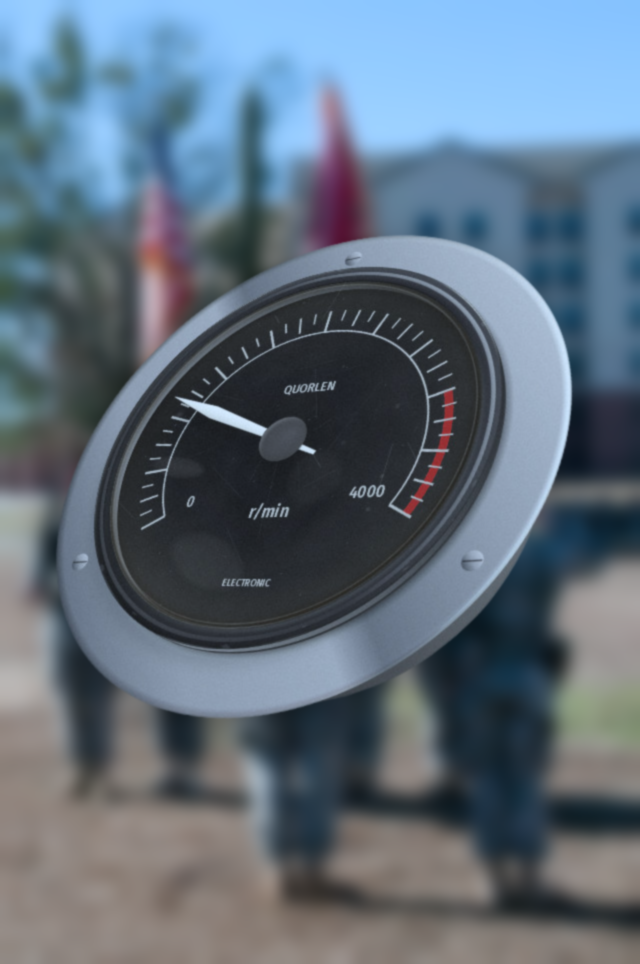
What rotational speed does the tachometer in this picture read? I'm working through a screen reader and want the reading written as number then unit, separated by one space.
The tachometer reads 900 rpm
